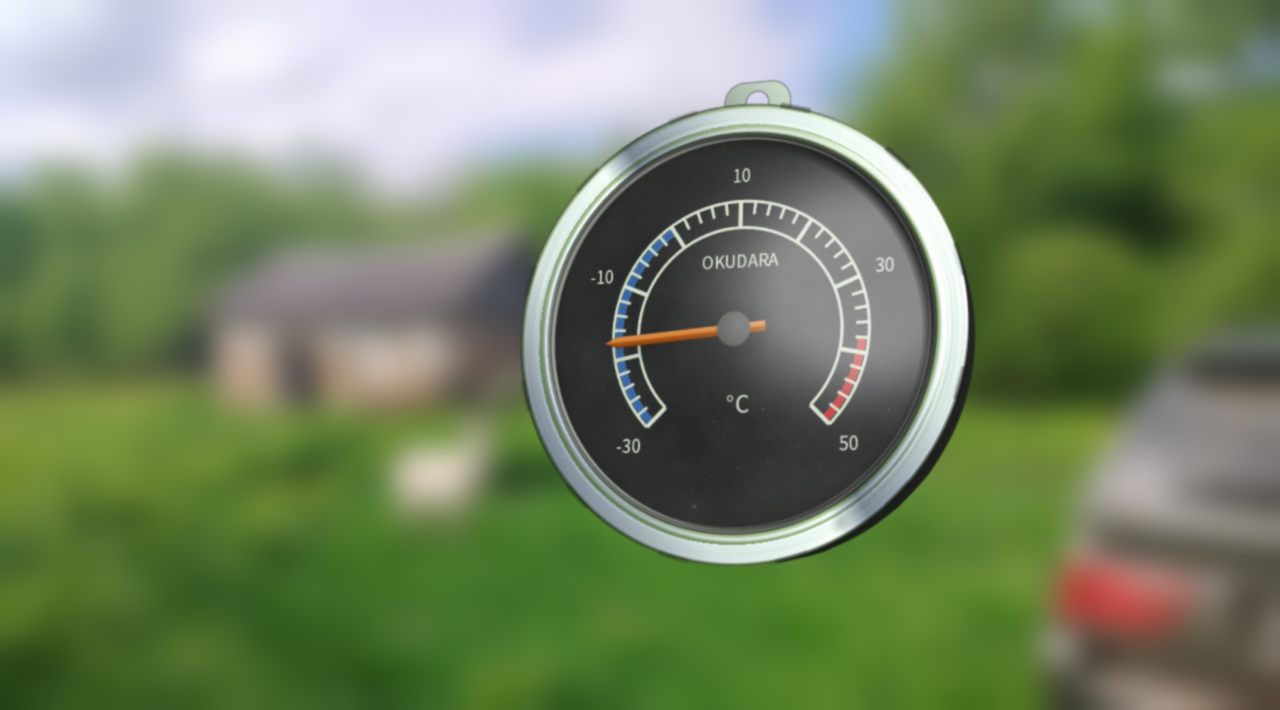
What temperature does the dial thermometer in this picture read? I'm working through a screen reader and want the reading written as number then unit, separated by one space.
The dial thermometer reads -18 °C
